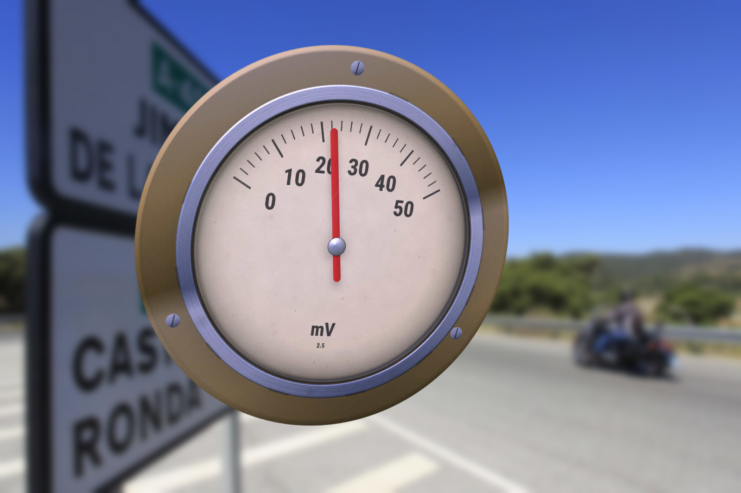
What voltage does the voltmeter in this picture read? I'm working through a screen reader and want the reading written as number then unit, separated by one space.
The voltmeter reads 22 mV
